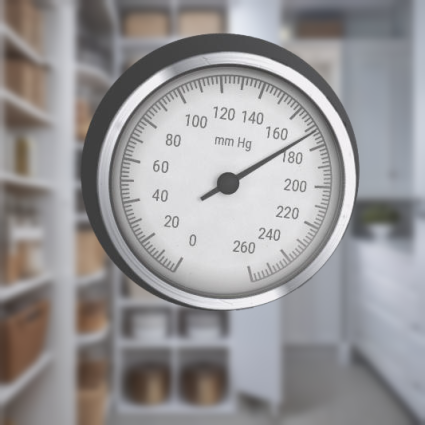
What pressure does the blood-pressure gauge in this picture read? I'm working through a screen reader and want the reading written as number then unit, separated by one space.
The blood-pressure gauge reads 172 mmHg
